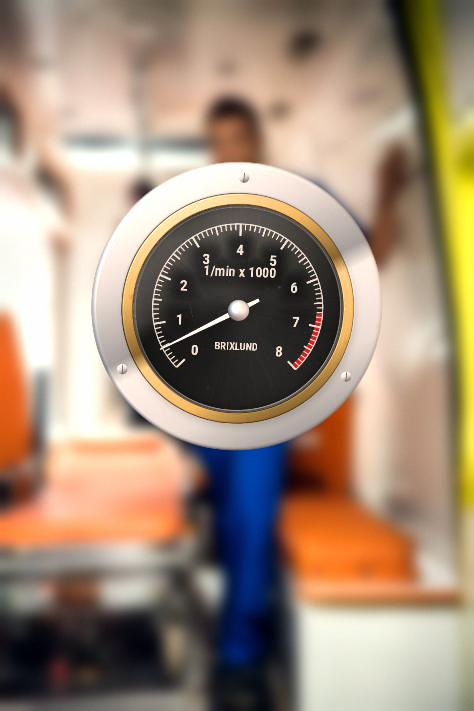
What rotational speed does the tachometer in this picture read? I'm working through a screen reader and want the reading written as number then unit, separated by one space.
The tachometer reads 500 rpm
